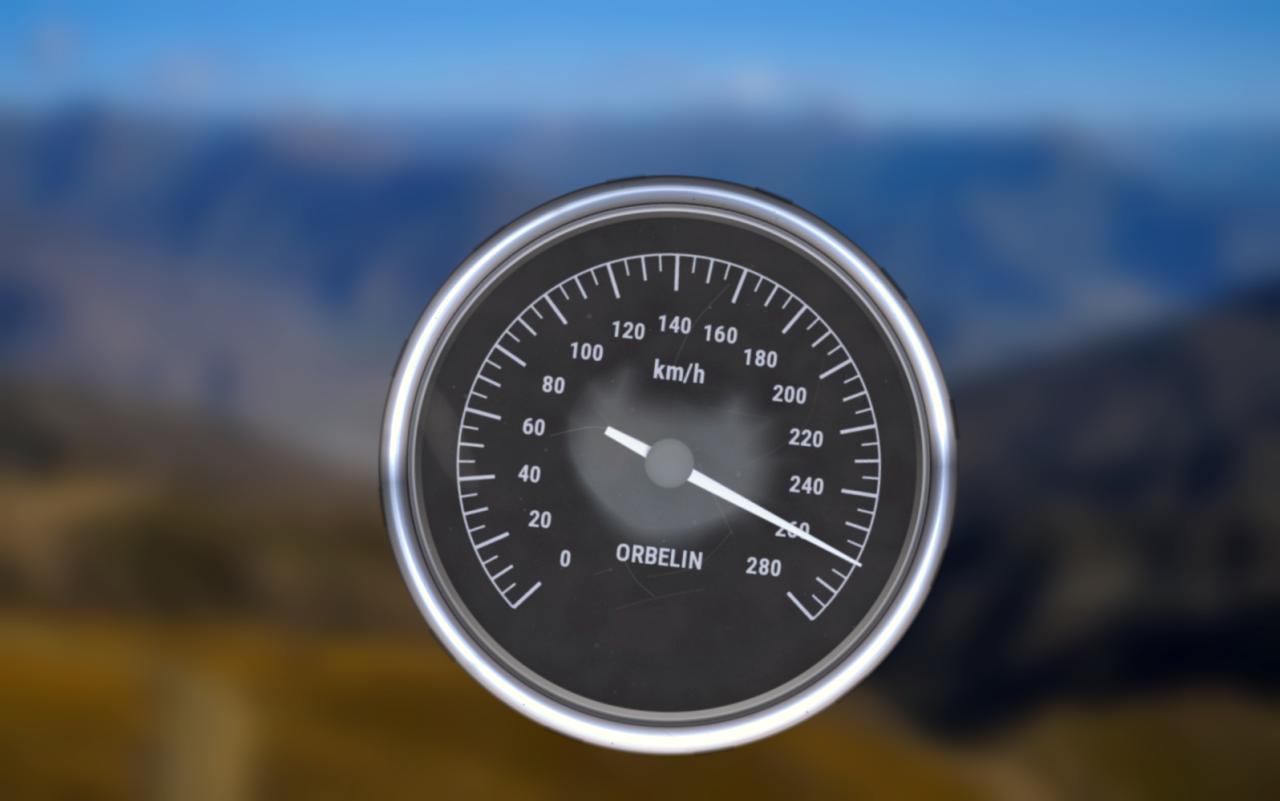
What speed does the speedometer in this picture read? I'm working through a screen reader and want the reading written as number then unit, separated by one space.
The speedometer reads 260 km/h
